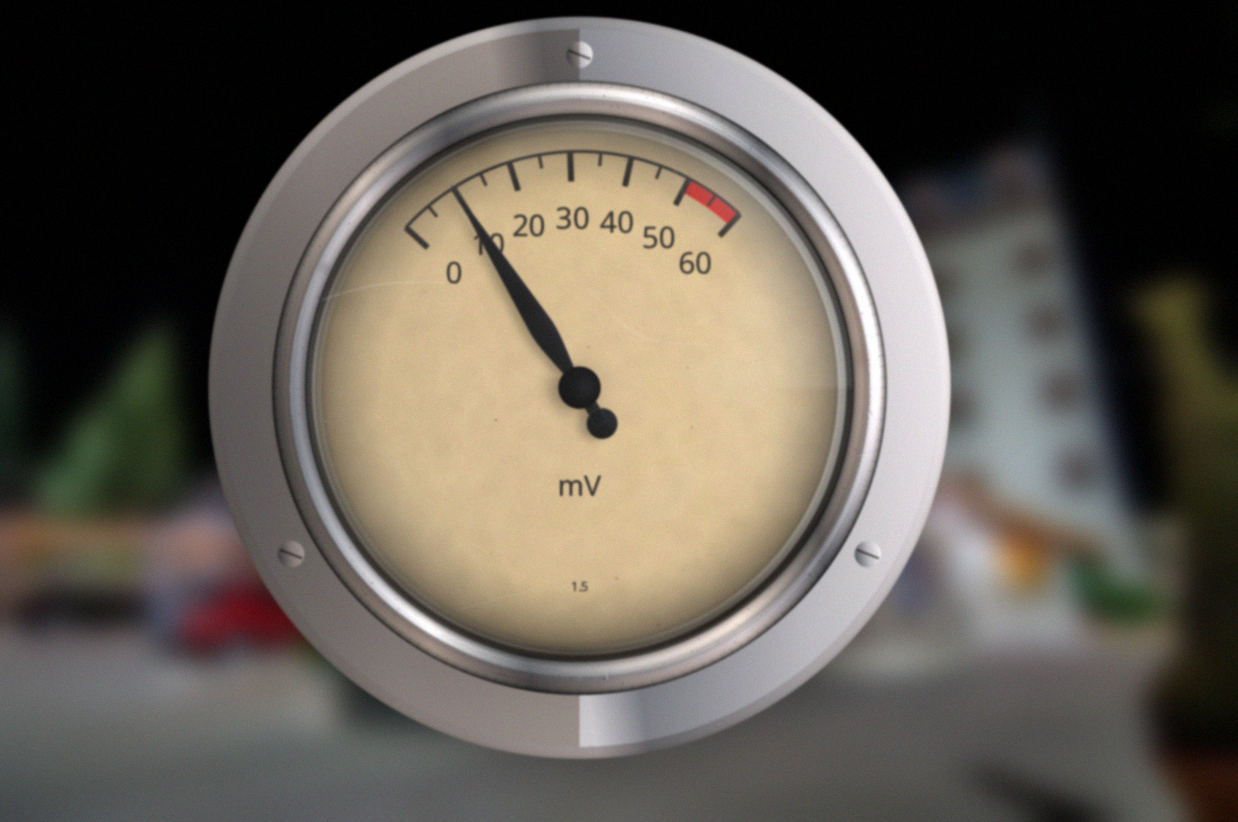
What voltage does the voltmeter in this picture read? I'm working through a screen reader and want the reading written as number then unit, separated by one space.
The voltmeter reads 10 mV
